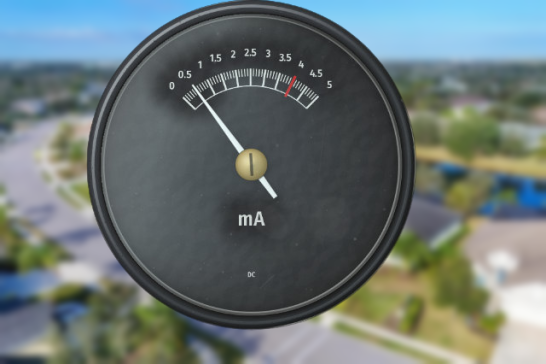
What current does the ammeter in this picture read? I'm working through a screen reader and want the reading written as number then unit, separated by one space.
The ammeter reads 0.5 mA
